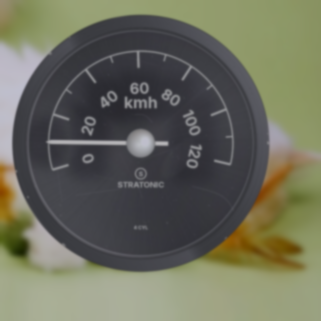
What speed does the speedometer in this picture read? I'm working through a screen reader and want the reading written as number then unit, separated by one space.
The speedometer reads 10 km/h
